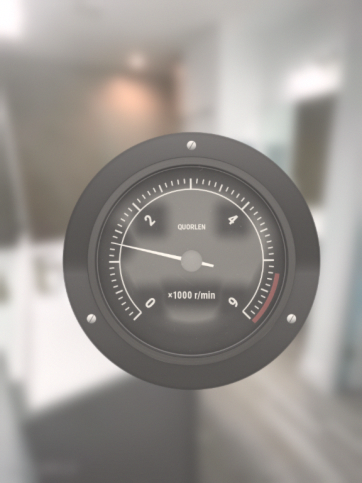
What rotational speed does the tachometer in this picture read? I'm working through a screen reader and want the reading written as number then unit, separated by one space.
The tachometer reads 1300 rpm
